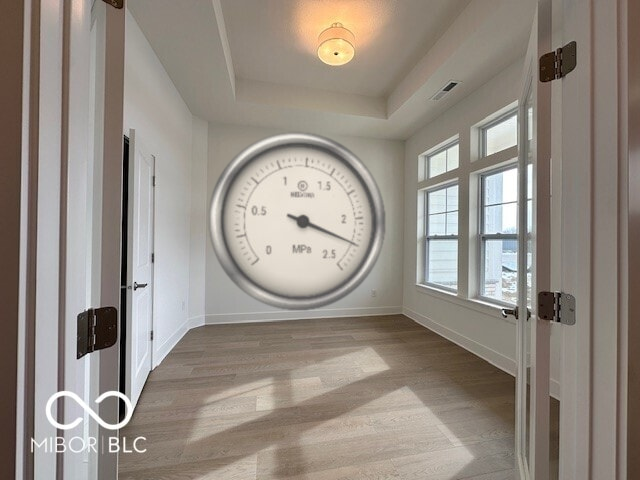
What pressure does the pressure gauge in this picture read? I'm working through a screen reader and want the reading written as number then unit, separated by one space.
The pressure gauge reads 2.25 MPa
